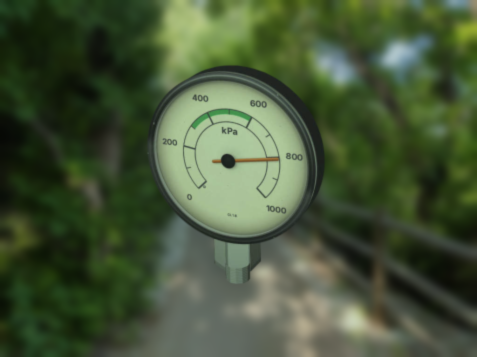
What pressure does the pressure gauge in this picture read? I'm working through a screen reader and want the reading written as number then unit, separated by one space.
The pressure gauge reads 800 kPa
